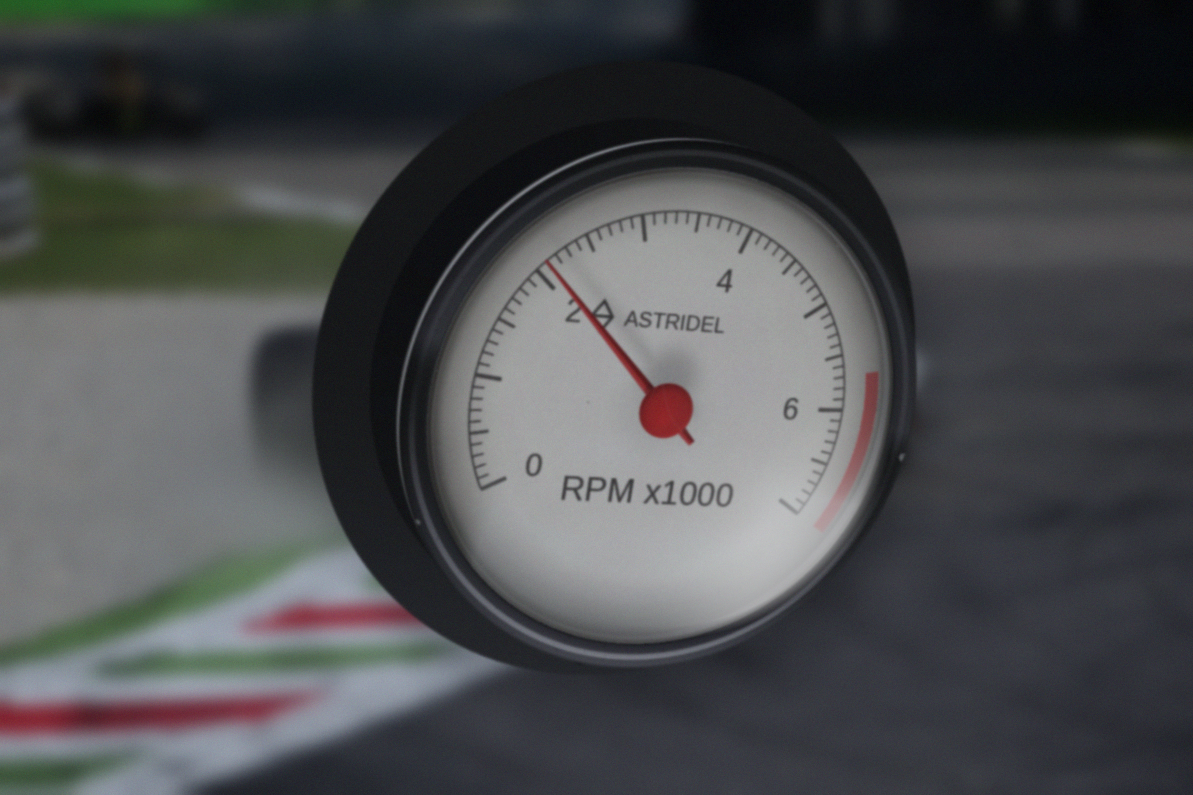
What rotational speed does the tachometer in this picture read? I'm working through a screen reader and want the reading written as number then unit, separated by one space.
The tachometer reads 2100 rpm
